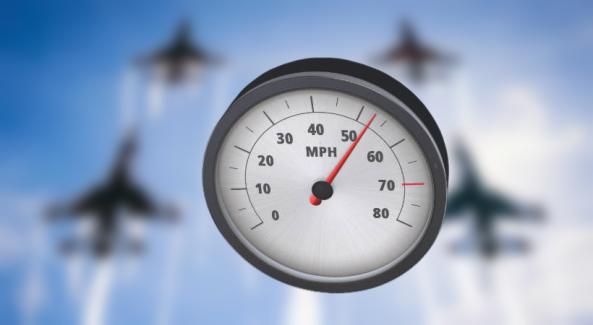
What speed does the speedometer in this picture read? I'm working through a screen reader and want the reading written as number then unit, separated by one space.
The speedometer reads 52.5 mph
